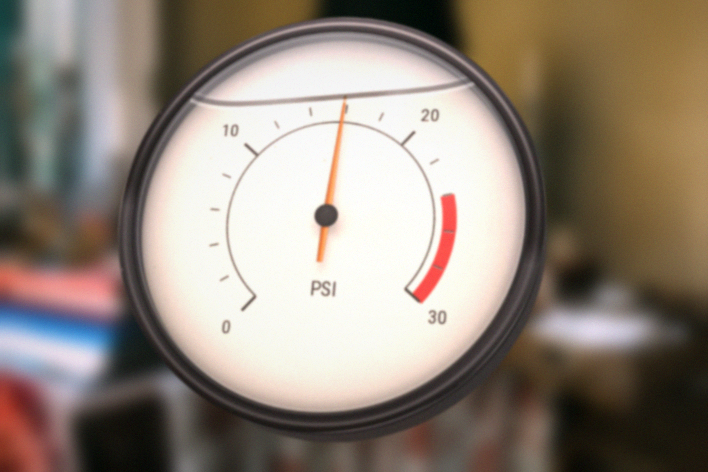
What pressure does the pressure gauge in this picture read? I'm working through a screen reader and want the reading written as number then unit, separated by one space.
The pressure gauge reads 16 psi
